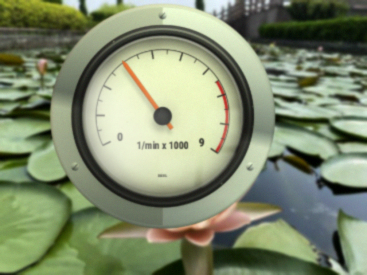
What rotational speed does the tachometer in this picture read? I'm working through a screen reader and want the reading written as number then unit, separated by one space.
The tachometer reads 3000 rpm
